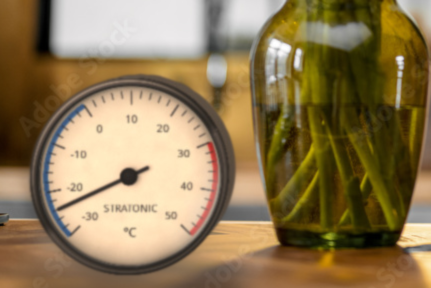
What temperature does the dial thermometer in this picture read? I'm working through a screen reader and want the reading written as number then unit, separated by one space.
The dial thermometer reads -24 °C
